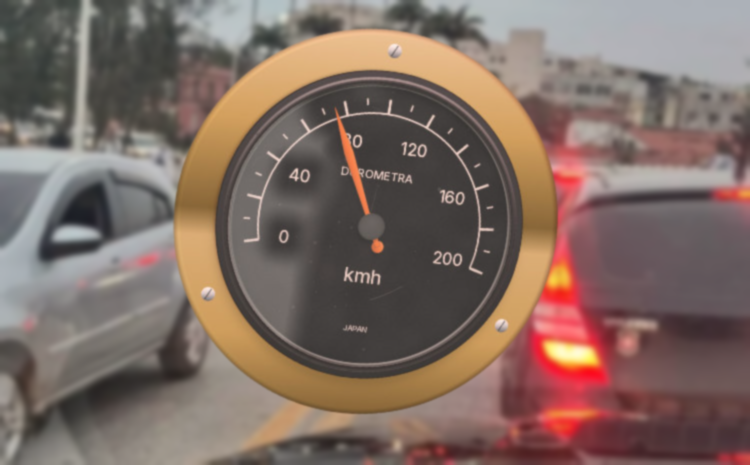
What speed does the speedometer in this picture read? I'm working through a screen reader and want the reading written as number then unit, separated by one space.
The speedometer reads 75 km/h
